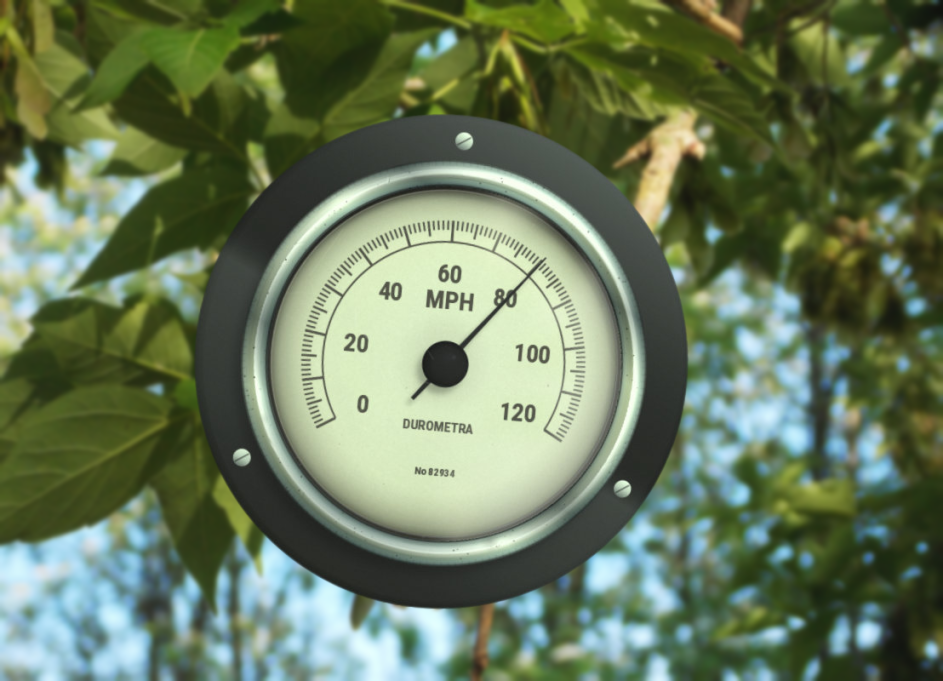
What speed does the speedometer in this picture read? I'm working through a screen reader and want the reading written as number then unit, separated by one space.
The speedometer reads 80 mph
